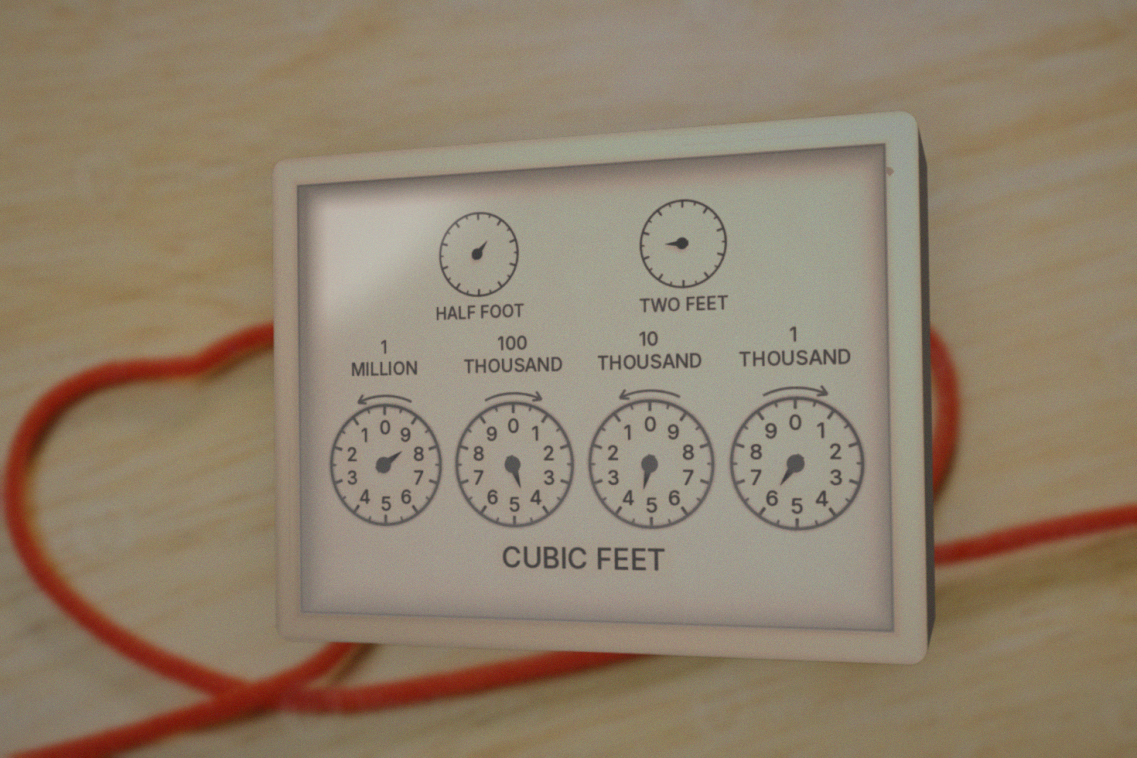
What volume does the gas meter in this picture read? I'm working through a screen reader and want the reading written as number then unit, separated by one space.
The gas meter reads 844600 ft³
